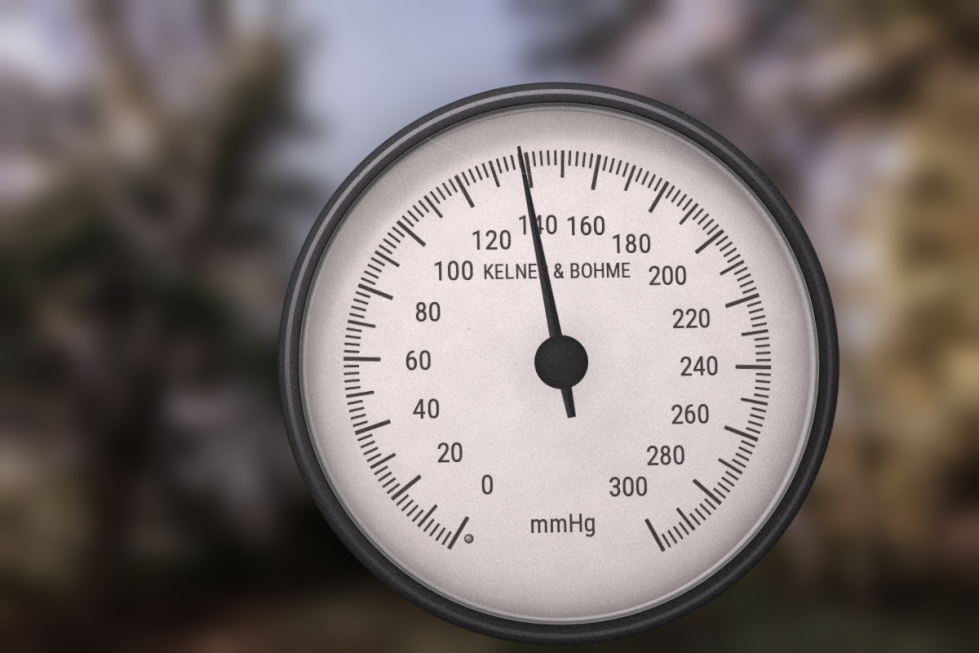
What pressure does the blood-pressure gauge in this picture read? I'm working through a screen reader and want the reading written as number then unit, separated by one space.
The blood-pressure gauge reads 138 mmHg
